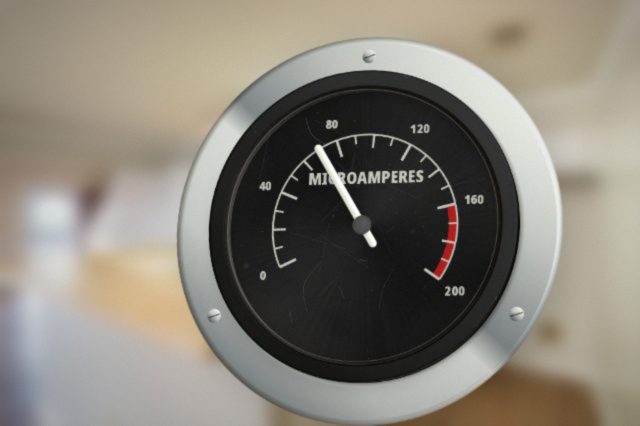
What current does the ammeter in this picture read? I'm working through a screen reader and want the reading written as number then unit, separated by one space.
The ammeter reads 70 µA
